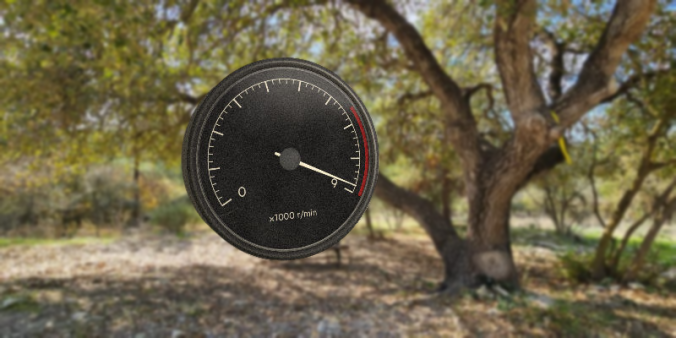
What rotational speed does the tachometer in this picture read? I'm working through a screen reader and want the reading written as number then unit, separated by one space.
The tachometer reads 8800 rpm
